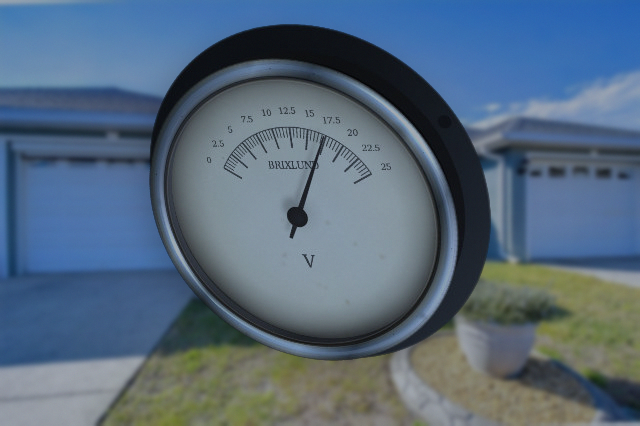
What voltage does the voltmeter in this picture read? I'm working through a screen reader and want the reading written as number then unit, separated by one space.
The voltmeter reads 17.5 V
